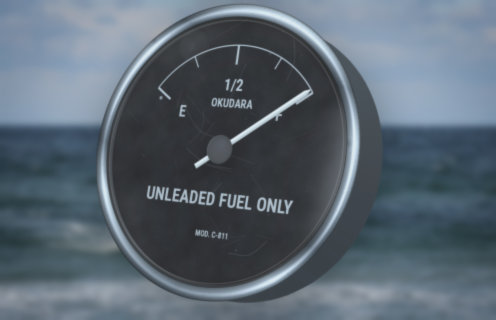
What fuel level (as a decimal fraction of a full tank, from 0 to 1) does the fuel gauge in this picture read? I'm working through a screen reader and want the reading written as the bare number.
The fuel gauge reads 1
